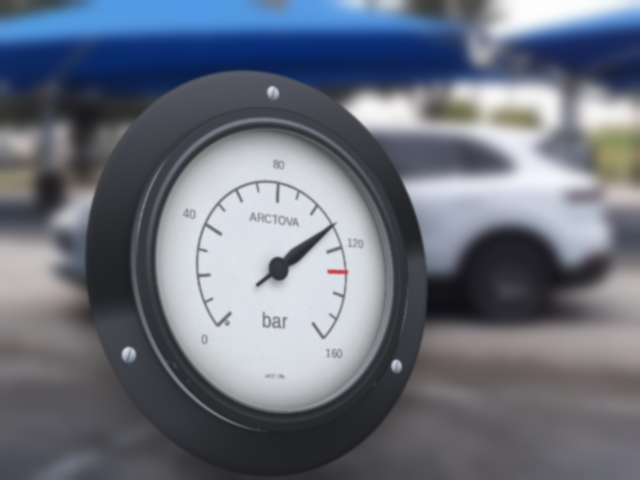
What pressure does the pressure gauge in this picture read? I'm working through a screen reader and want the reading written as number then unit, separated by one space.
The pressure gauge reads 110 bar
